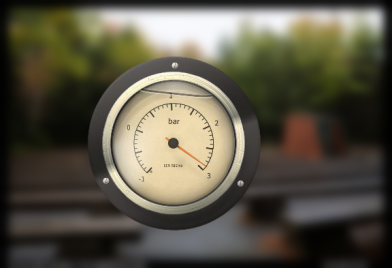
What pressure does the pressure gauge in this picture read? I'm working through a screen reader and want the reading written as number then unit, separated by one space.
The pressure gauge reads 2.9 bar
